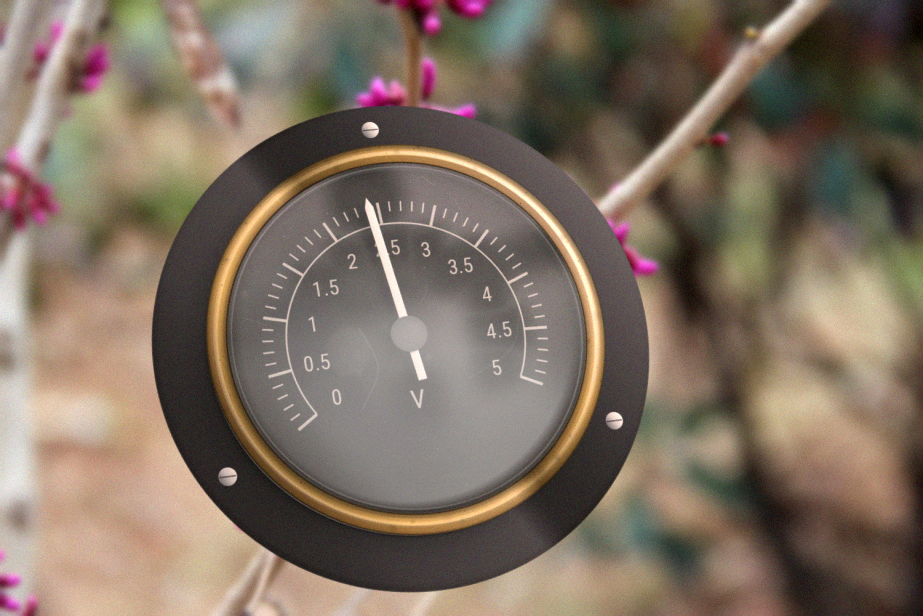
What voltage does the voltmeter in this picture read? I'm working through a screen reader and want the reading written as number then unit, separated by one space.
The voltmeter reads 2.4 V
